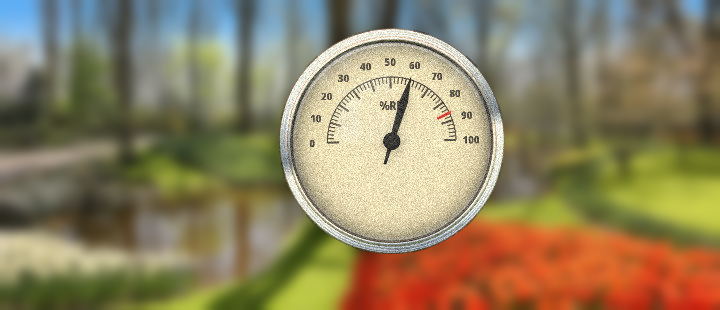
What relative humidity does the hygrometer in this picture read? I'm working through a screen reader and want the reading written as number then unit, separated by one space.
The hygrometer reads 60 %
